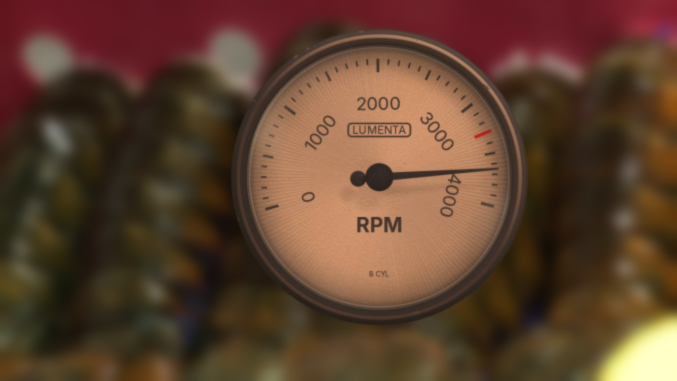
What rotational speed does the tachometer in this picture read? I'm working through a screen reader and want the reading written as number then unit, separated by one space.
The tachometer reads 3650 rpm
